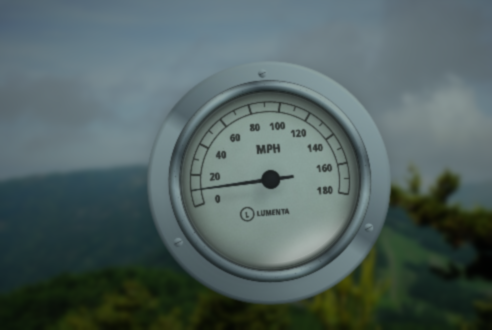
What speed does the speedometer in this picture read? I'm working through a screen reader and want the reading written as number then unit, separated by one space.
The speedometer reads 10 mph
